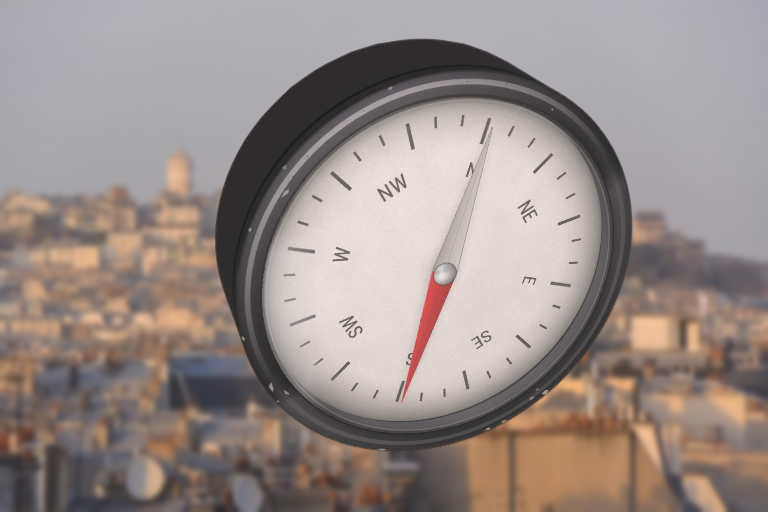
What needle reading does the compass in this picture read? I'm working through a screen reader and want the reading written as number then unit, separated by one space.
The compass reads 180 °
